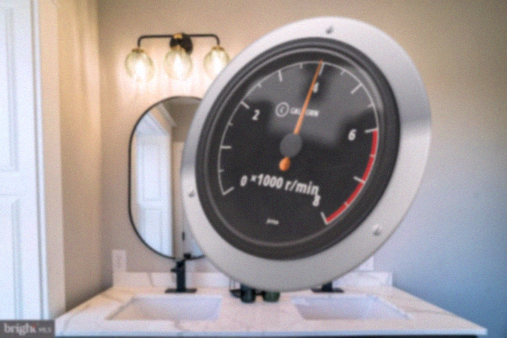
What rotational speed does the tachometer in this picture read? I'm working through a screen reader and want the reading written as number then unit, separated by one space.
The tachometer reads 4000 rpm
